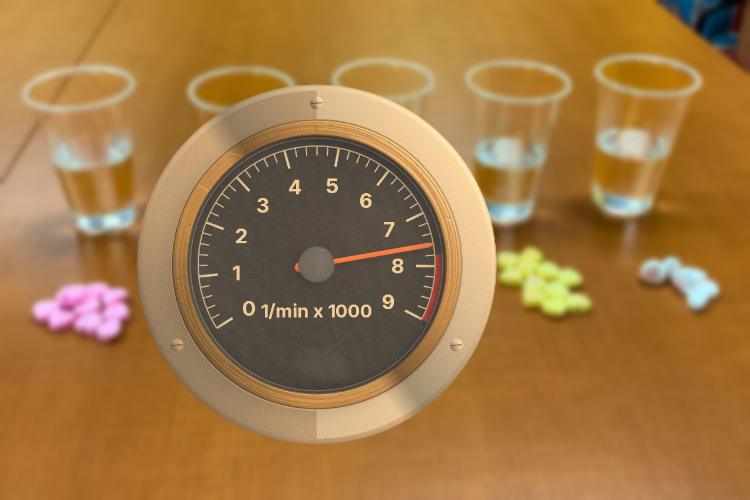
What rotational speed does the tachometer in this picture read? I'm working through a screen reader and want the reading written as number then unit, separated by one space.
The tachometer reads 7600 rpm
